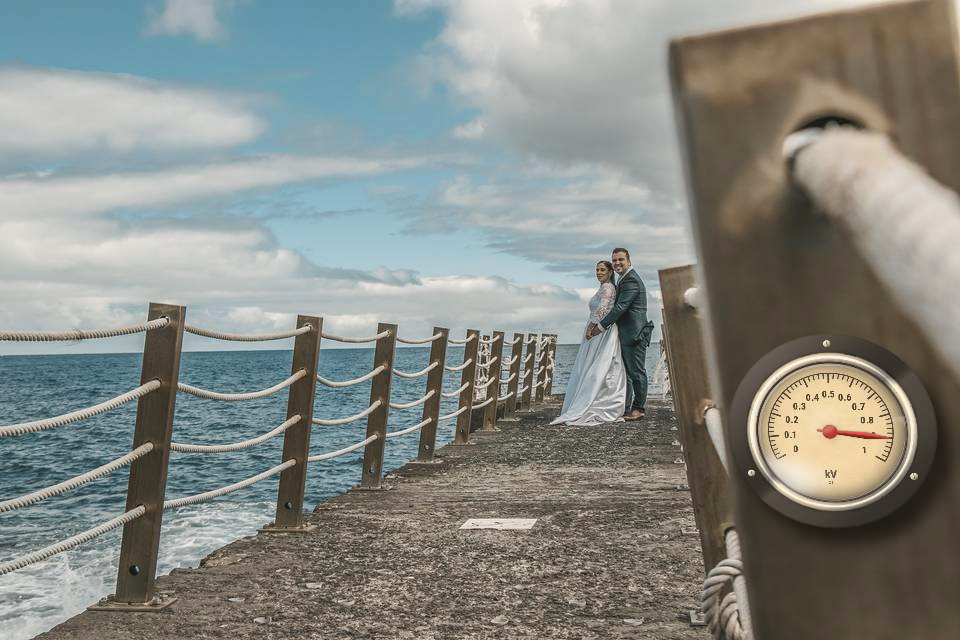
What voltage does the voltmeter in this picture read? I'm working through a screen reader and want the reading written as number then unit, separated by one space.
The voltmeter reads 0.9 kV
